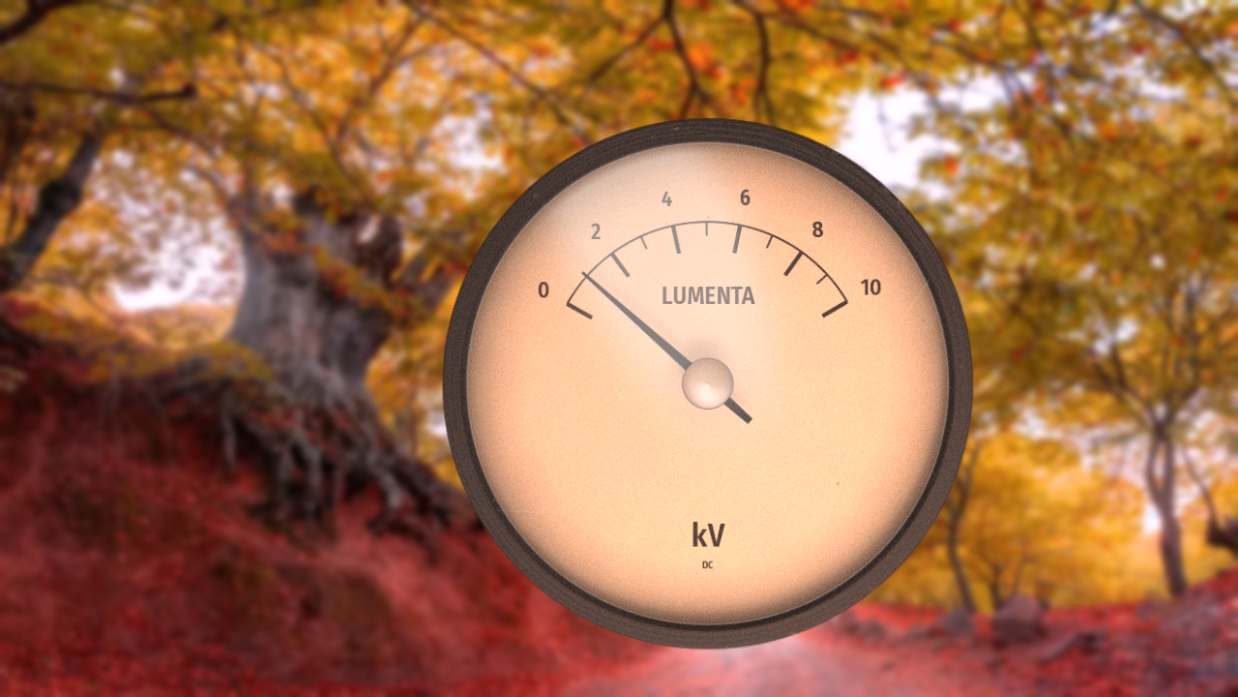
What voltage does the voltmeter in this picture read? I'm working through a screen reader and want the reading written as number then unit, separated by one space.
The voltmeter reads 1 kV
